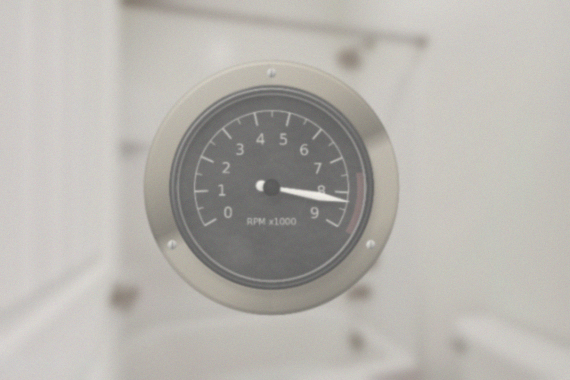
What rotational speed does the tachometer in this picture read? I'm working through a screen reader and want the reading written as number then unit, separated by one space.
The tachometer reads 8250 rpm
